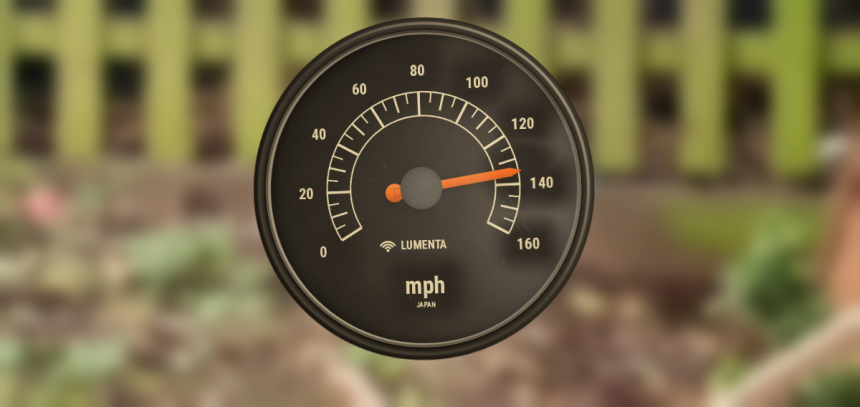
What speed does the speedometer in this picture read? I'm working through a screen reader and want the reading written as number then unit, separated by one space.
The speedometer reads 135 mph
